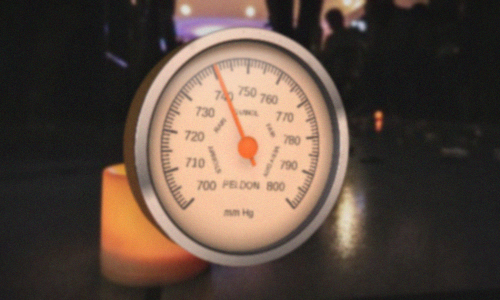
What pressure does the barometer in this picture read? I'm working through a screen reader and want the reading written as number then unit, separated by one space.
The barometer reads 740 mmHg
